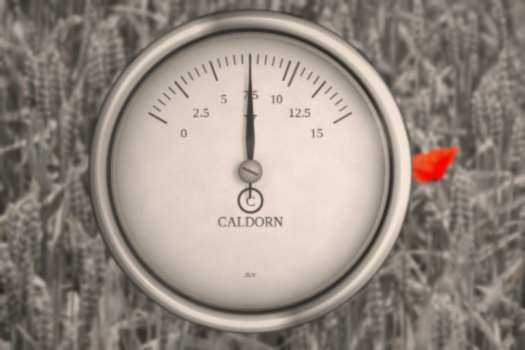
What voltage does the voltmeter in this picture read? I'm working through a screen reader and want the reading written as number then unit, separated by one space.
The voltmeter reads 7.5 V
